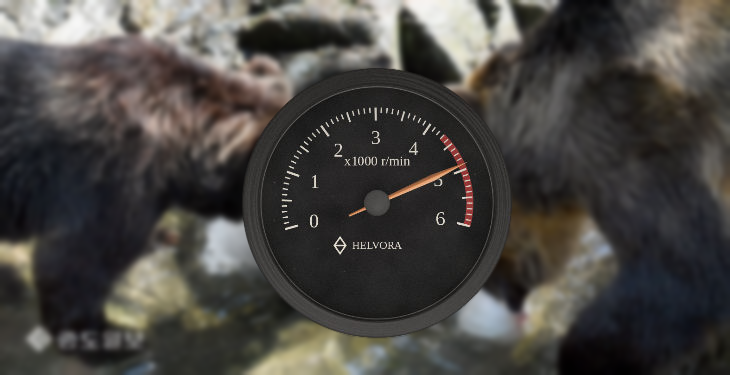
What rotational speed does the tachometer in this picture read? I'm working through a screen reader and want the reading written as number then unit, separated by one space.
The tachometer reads 4900 rpm
